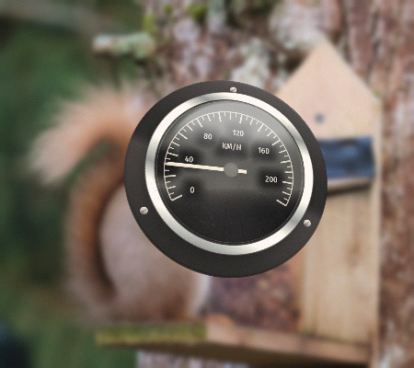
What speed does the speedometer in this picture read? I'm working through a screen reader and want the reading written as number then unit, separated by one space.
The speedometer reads 30 km/h
